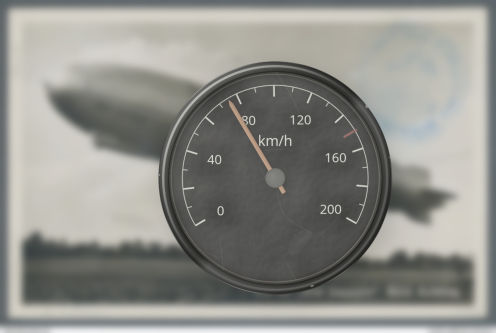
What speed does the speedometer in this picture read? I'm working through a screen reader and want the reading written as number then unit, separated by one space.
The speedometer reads 75 km/h
